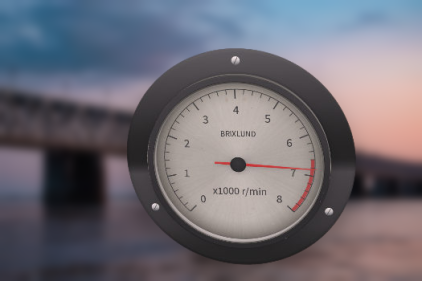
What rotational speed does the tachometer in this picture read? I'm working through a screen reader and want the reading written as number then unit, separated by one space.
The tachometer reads 6800 rpm
